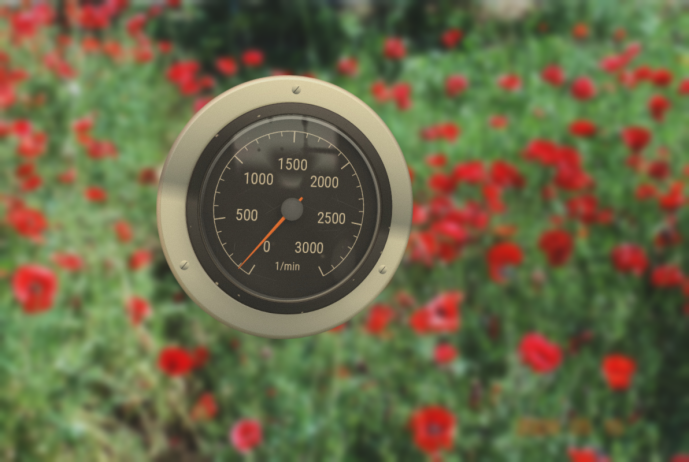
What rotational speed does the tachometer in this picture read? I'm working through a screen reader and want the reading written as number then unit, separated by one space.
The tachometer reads 100 rpm
